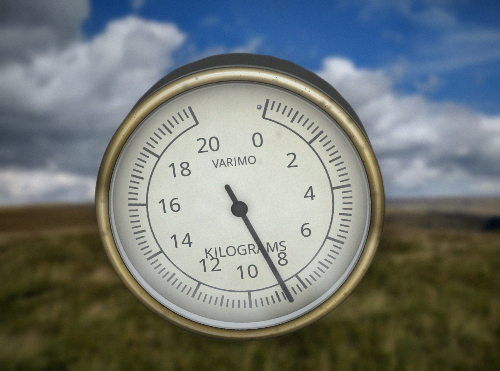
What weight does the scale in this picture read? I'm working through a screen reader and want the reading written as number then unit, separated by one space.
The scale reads 8.6 kg
